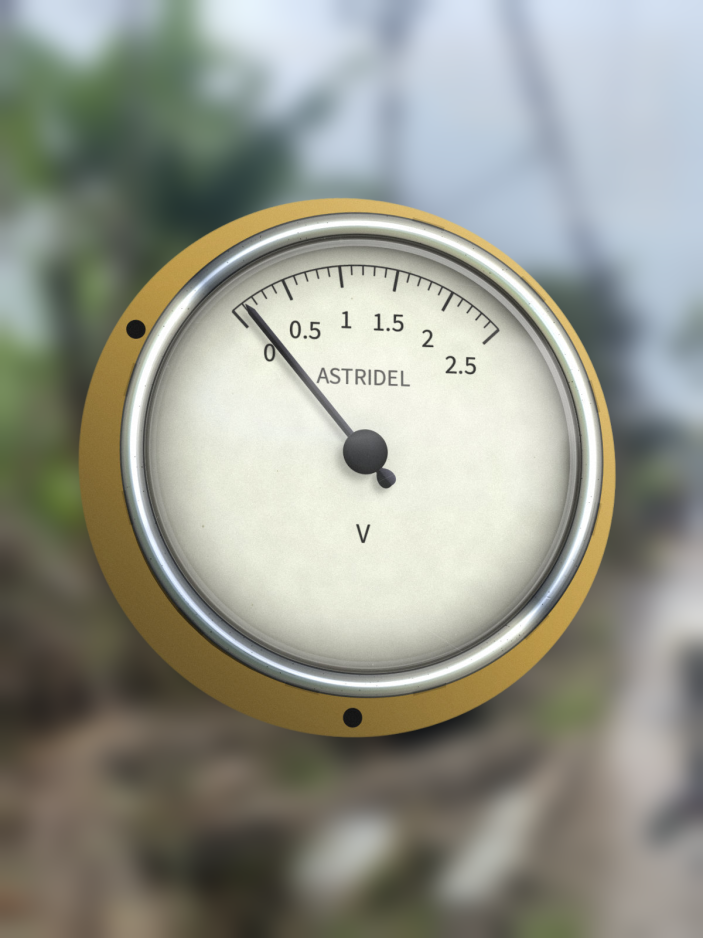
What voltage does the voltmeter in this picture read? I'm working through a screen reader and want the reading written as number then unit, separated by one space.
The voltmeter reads 0.1 V
